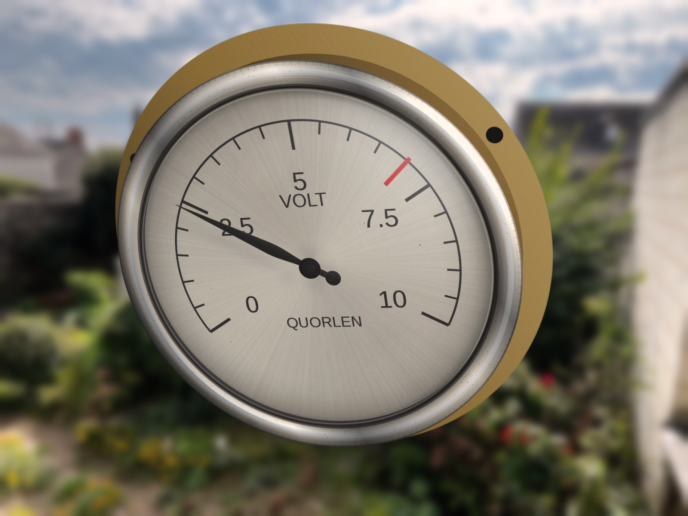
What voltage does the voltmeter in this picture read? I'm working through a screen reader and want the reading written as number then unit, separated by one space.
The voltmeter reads 2.5 V
